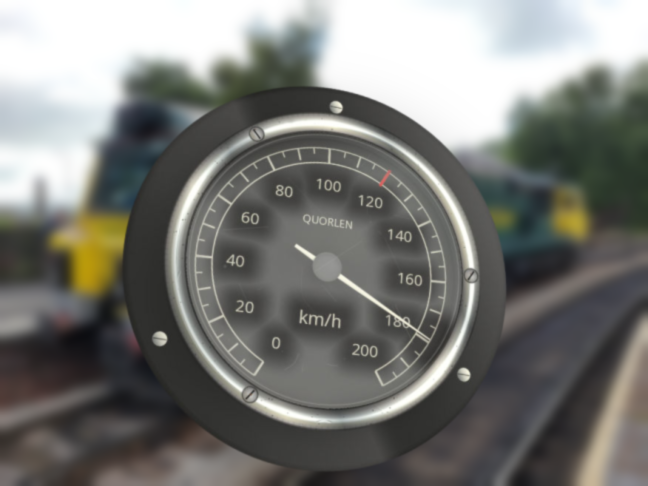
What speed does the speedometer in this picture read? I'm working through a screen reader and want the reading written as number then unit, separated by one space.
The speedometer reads 180 km/h
